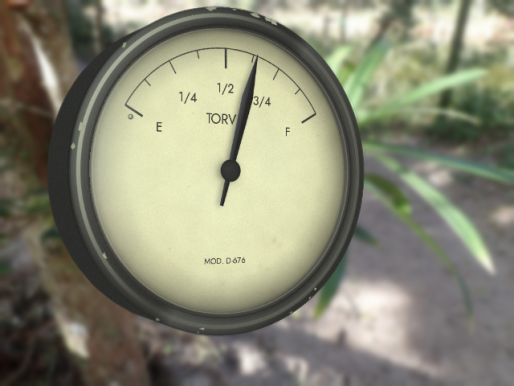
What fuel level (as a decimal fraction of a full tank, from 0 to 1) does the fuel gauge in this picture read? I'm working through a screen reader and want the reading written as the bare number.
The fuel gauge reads 0.625
